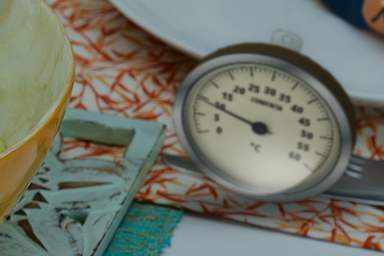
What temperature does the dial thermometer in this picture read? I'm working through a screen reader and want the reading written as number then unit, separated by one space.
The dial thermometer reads 10 °C
